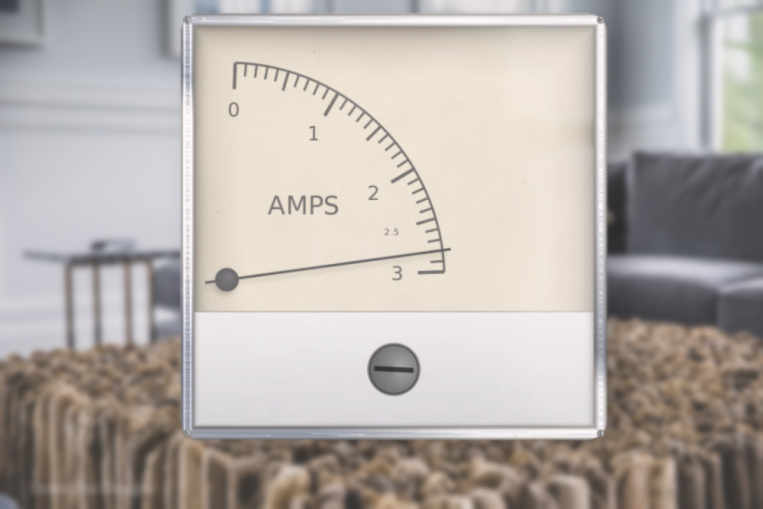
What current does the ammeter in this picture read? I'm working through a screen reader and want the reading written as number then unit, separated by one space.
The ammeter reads 2.8 A
